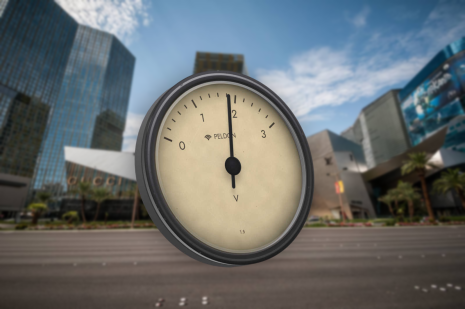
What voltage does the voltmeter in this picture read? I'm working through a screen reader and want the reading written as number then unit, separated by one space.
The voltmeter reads 1.8 V
